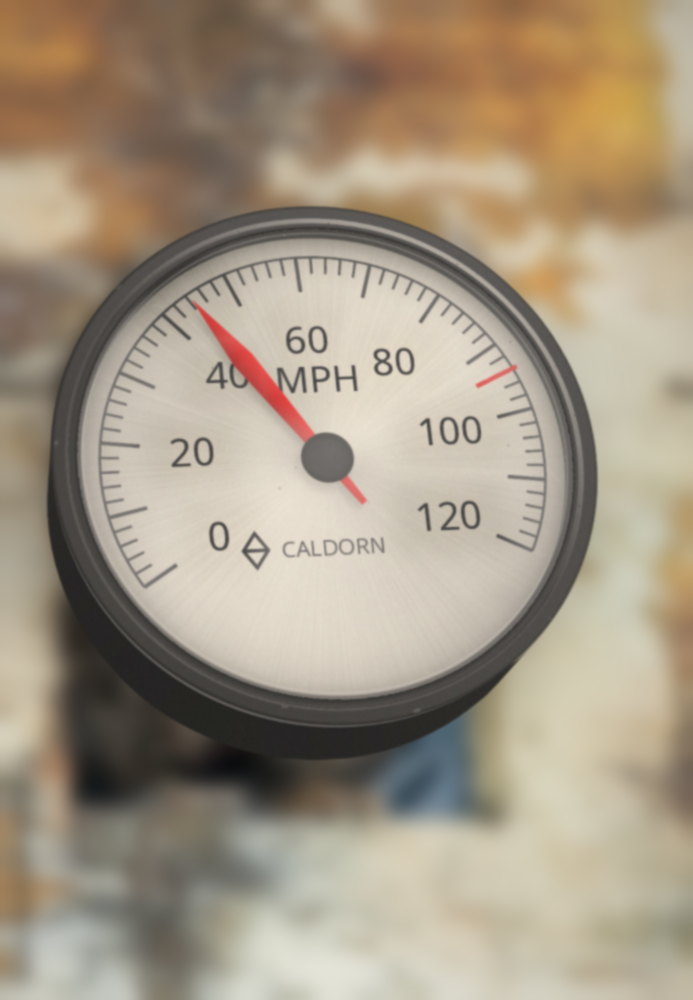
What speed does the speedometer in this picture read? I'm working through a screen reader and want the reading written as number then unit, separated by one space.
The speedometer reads 44 mph
